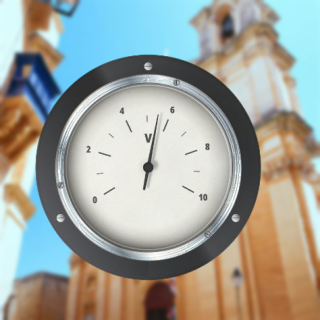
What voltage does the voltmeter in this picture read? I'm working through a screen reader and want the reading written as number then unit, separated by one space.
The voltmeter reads 5.5 V
